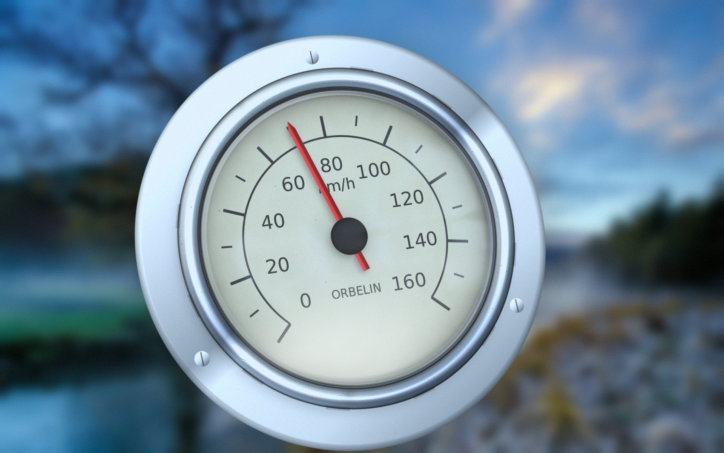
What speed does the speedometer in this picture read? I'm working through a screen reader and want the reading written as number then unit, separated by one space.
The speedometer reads 70 km/h
